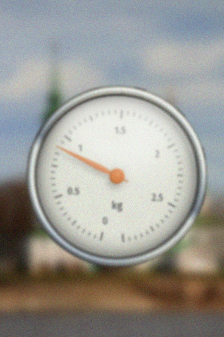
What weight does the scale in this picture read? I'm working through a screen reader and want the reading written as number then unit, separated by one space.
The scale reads 0.9 kg
